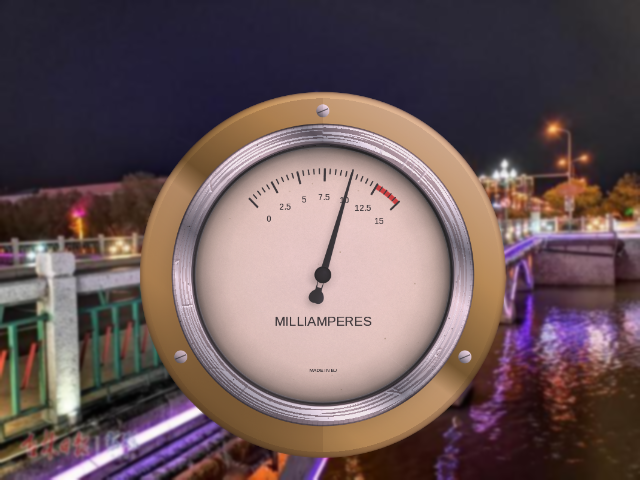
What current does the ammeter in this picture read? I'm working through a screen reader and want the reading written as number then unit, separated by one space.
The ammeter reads 10 mA
